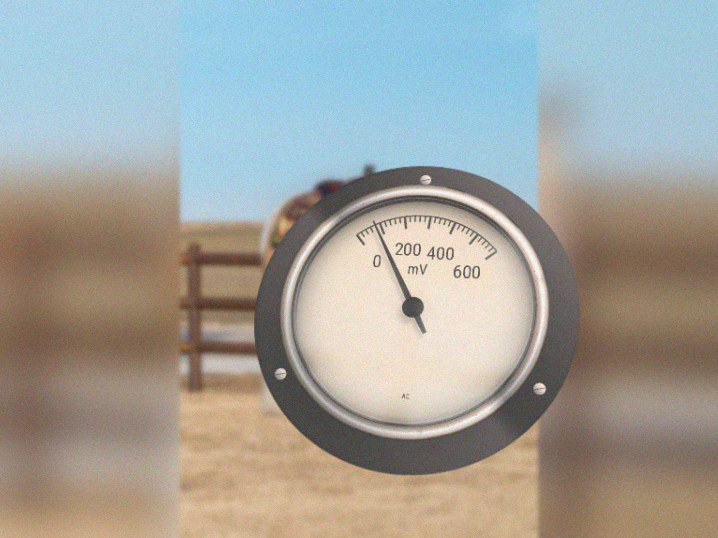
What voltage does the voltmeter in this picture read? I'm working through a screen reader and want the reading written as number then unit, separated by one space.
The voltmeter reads 80 mV
